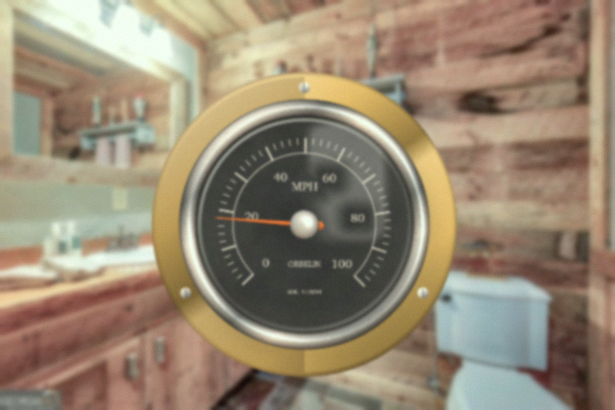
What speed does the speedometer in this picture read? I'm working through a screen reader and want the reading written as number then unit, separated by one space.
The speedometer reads 18 mph
